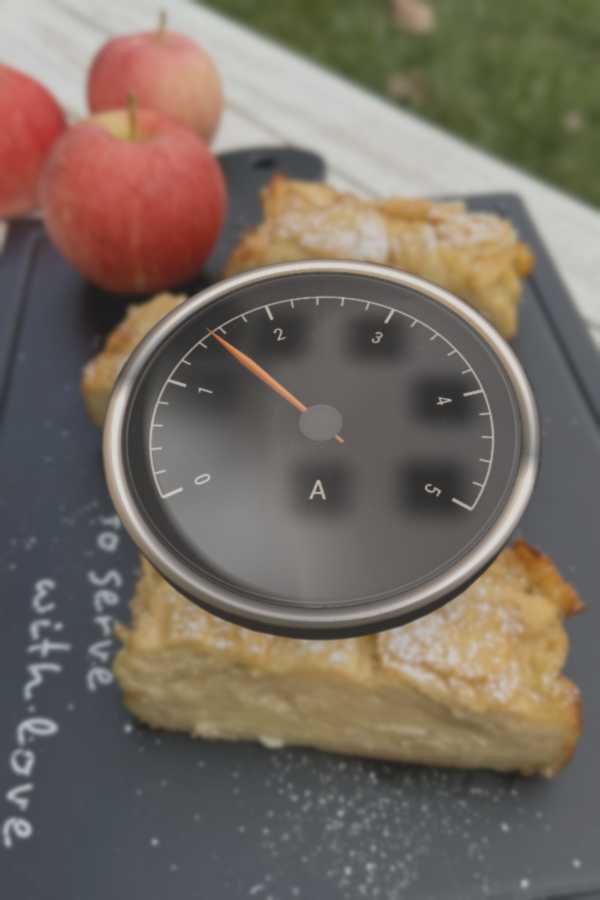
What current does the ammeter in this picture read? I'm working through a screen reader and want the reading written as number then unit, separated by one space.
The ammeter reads 1.5 A
